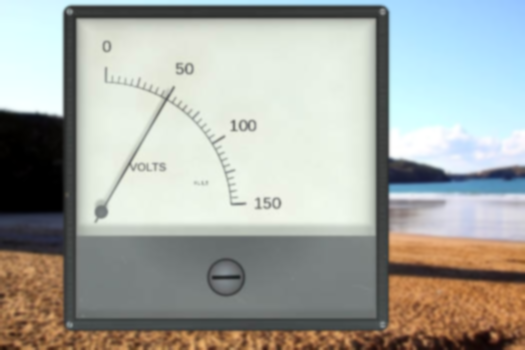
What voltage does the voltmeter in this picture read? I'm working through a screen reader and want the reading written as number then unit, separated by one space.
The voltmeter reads 50 V
